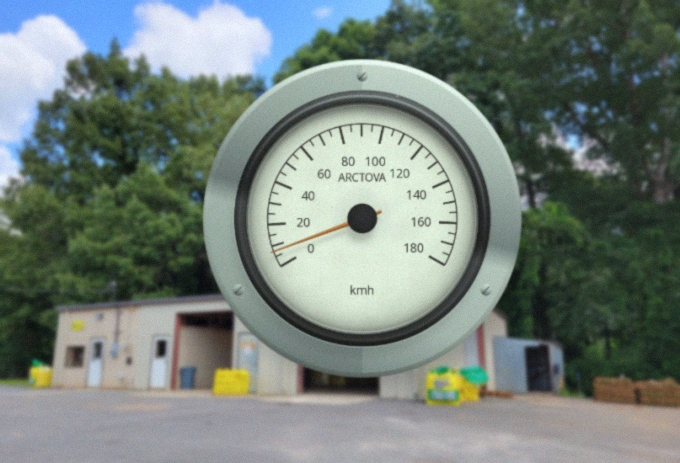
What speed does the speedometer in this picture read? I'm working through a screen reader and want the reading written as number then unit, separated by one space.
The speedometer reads 7.5 km/h
